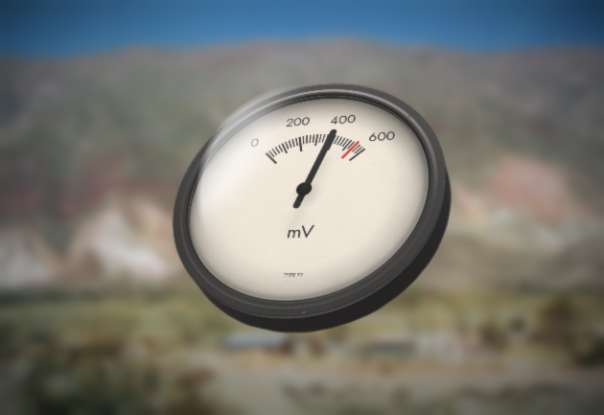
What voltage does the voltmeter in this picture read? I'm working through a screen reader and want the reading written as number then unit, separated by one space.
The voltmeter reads 400 mV
